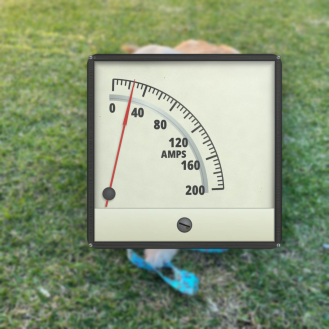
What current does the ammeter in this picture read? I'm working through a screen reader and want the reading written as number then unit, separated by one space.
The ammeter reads 25 A
